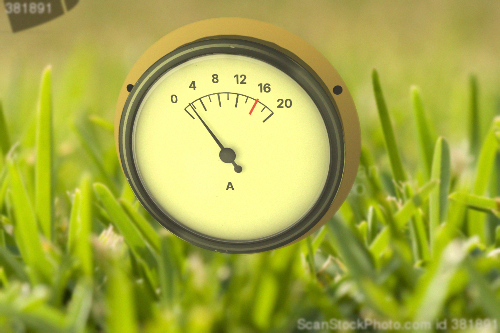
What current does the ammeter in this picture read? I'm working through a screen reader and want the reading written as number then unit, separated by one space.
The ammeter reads 2 A
